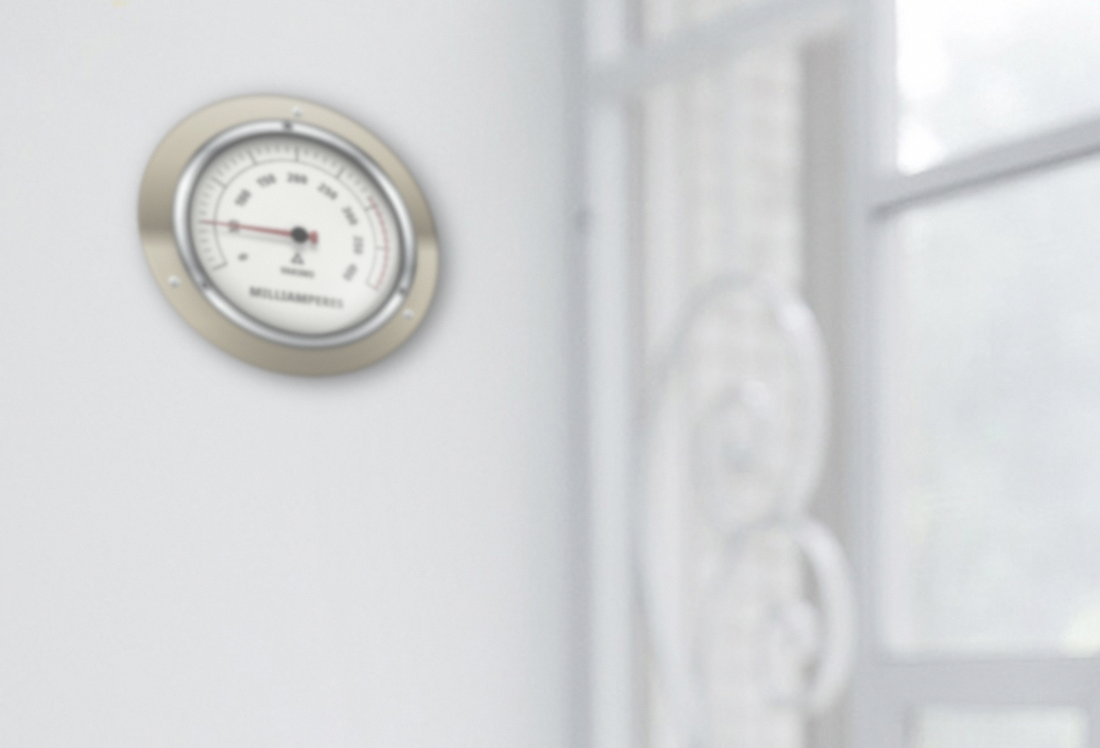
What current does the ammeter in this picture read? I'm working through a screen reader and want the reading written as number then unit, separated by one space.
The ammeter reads 50 mA
